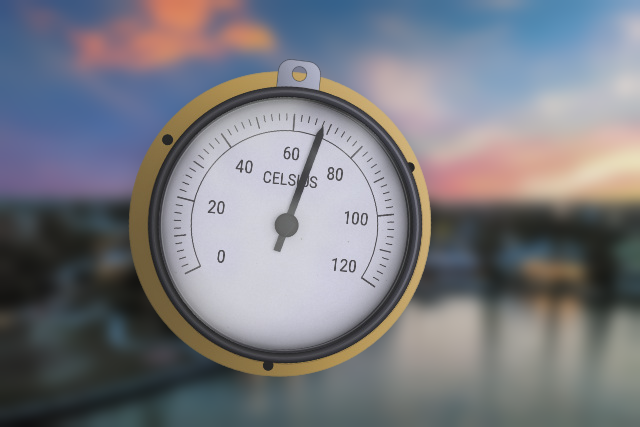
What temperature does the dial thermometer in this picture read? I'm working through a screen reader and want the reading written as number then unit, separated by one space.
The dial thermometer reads 68 °C
